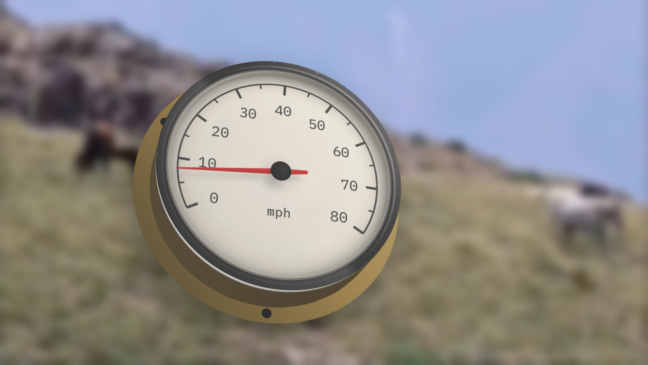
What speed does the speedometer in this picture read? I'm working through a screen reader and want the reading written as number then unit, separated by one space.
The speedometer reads 7.5 mph
